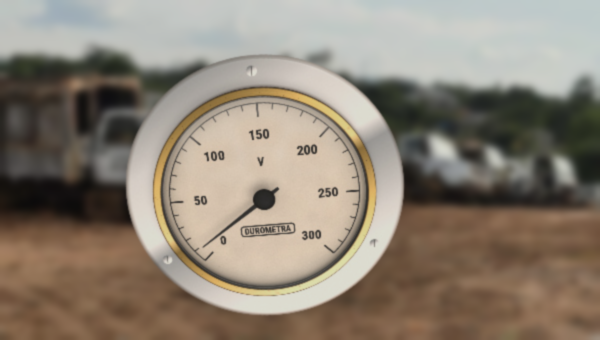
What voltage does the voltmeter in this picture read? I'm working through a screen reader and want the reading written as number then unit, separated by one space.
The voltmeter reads 10 V
